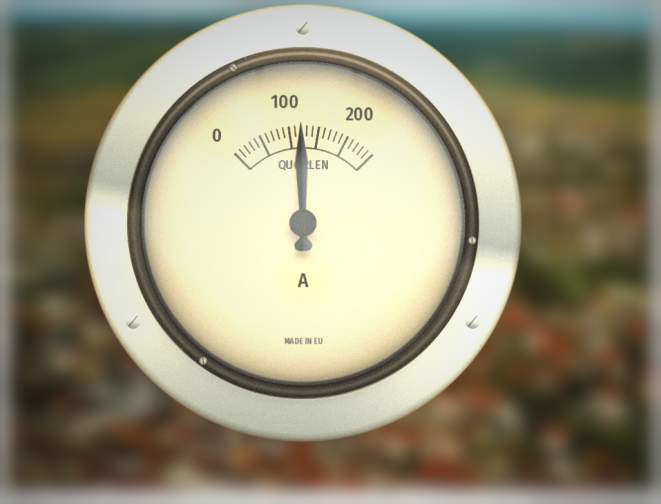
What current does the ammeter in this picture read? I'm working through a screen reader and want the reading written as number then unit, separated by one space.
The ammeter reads 120 A
